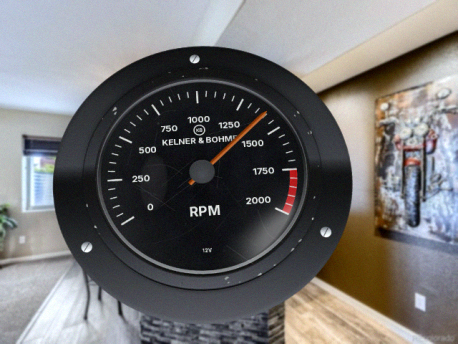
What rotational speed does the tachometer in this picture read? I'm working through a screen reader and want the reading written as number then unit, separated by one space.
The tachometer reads 1400 rpm
